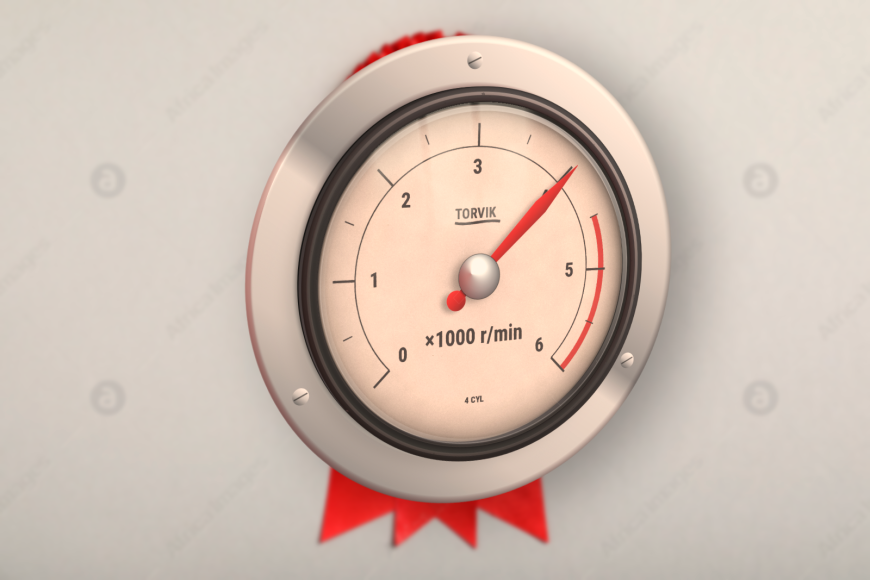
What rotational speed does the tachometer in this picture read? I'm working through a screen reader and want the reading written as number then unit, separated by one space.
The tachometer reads 4000 rpm
